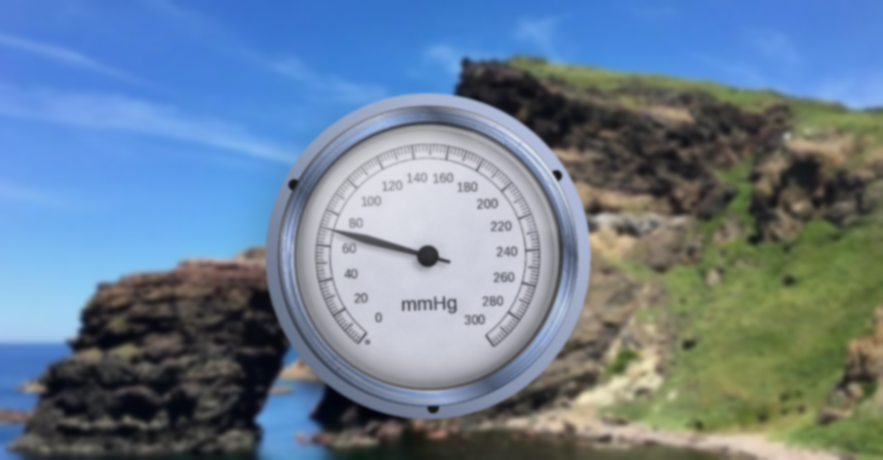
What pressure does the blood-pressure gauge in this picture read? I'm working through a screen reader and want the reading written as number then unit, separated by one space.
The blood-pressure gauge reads 70 mmHg
